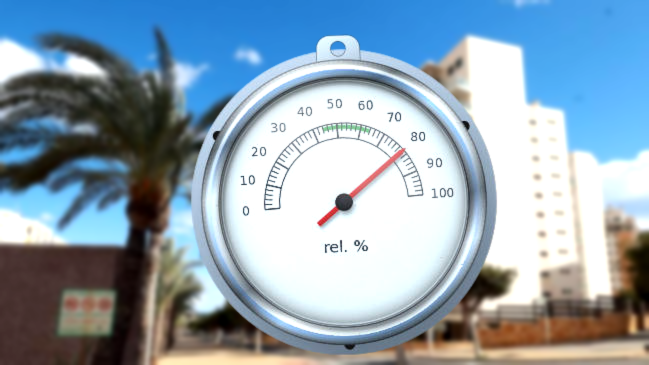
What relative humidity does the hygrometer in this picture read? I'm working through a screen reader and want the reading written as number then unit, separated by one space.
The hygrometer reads 80 %
